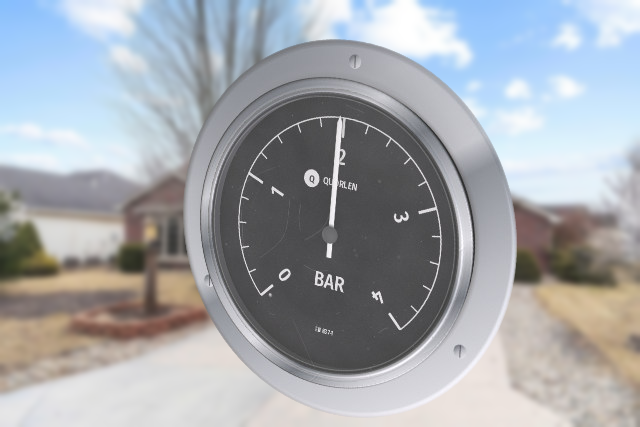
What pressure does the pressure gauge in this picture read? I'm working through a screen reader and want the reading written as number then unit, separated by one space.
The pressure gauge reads 2 bar
